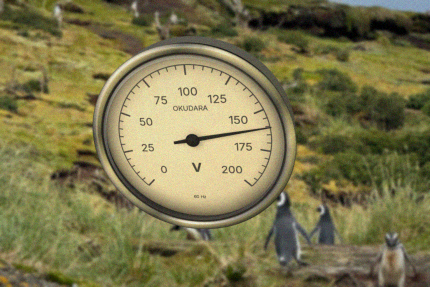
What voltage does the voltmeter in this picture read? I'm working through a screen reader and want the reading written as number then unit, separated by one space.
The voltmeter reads 160 V
